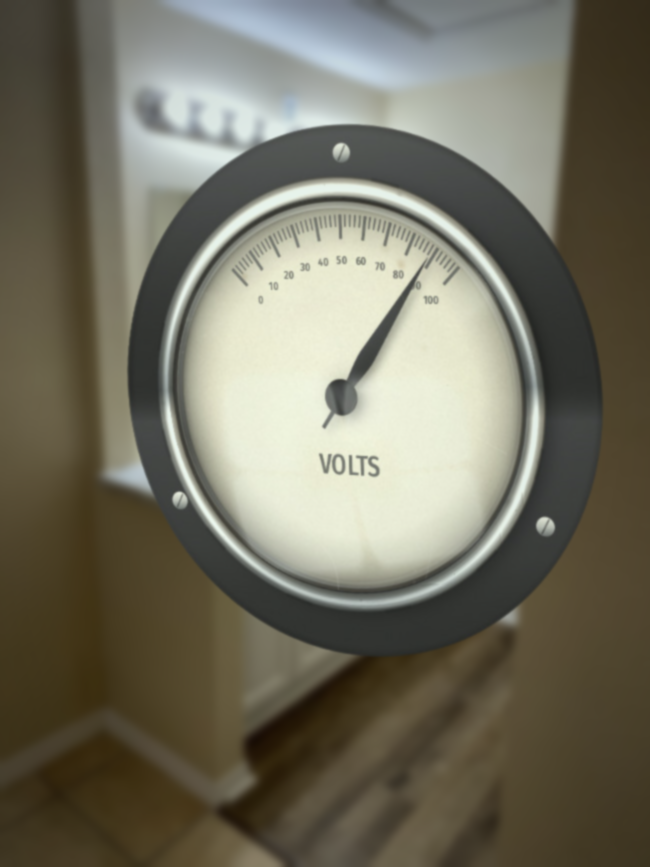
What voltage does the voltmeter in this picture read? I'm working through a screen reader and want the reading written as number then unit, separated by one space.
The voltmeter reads 90 V
